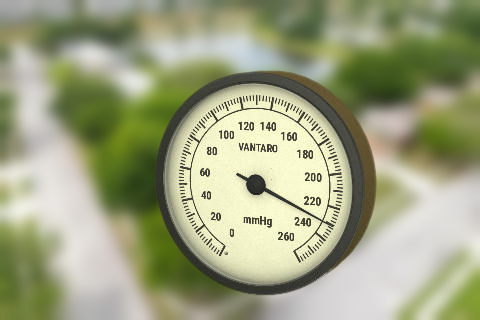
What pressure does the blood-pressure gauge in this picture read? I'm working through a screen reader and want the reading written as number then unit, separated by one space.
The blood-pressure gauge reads 230 mmHg
